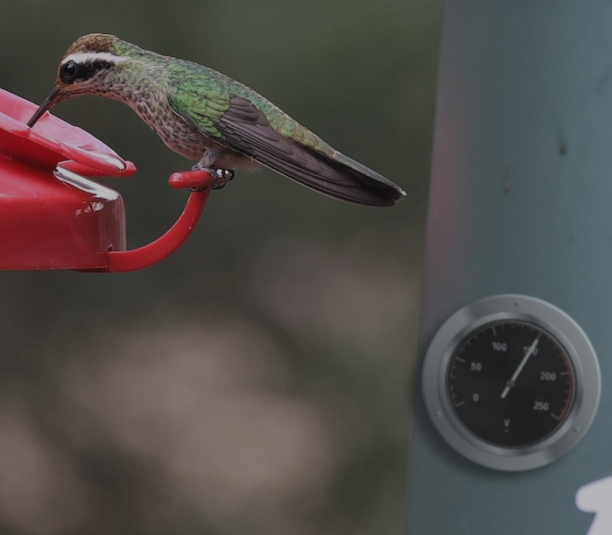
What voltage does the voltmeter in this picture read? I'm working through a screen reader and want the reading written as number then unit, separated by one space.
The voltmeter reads 150 V
